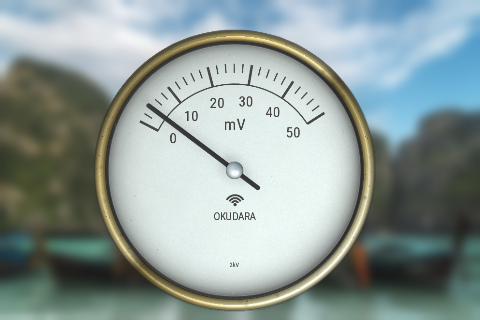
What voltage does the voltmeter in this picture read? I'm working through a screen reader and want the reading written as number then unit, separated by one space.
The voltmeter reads 4 mV
